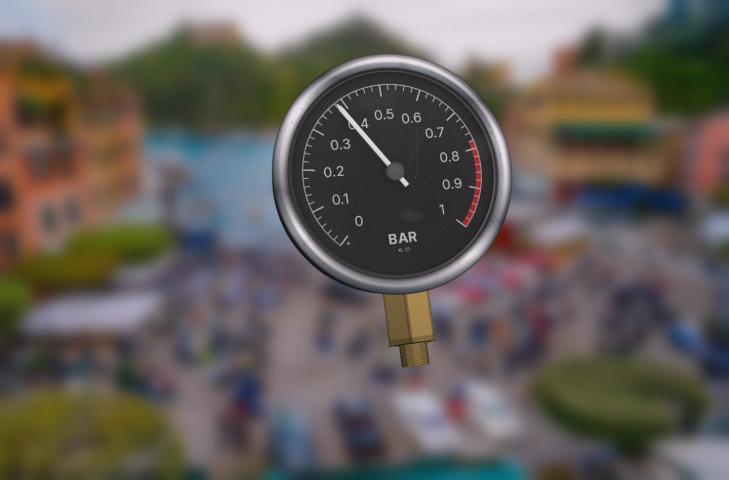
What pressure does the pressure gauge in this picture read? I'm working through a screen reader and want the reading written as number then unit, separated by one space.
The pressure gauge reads 0.38 bar
